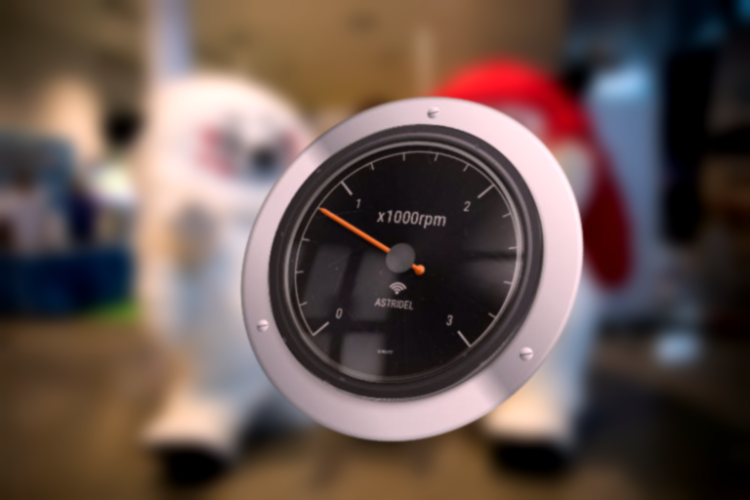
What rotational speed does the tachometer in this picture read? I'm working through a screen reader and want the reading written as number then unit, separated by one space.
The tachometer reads 800 rpm
